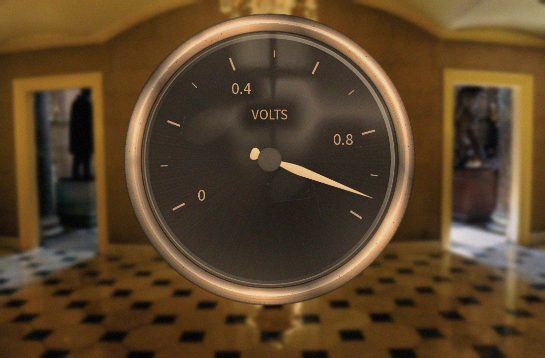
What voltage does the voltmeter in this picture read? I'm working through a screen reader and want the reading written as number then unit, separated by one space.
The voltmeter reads 0.95 V
